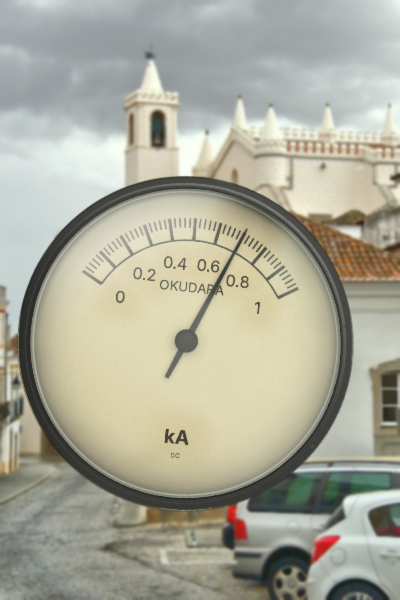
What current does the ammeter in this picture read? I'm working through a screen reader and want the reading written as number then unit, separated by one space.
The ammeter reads 0.7 kA
